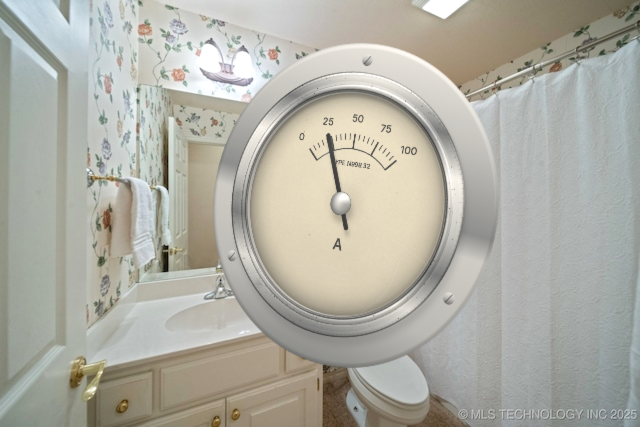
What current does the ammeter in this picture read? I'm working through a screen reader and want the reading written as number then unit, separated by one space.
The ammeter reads 25 A
